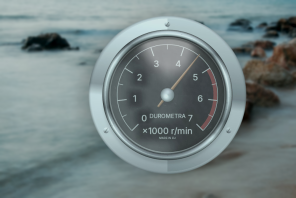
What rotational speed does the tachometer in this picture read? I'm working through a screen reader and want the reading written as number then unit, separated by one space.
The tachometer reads 4500 rpm
